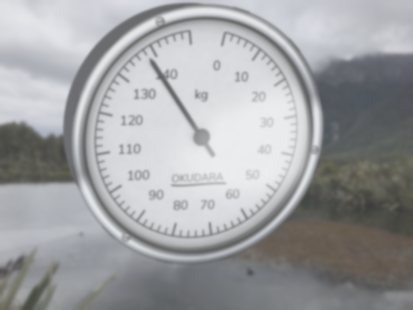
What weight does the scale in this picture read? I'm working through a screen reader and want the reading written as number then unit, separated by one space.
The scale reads 138 kg
